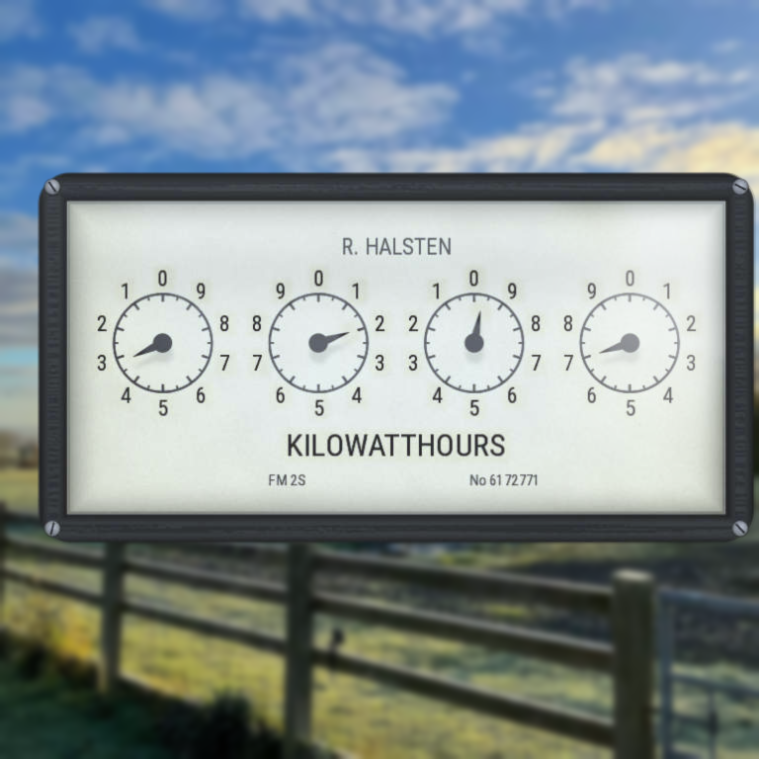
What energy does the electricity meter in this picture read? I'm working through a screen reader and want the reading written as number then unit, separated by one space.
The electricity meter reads 3197 kWh
